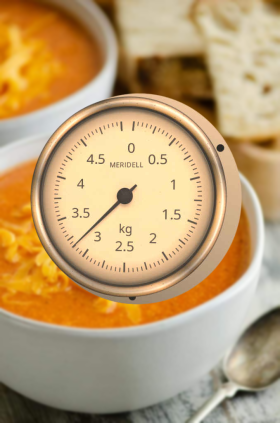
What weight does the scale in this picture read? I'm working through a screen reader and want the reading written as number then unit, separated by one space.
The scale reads 3.15 kg
